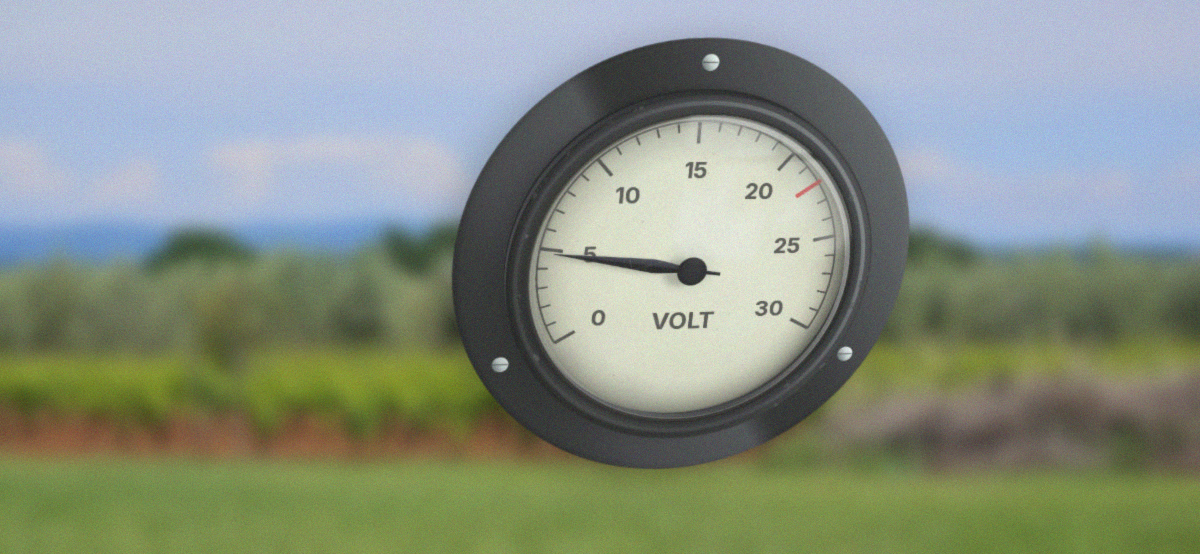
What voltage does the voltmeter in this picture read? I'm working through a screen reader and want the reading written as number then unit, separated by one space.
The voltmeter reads 5 V
